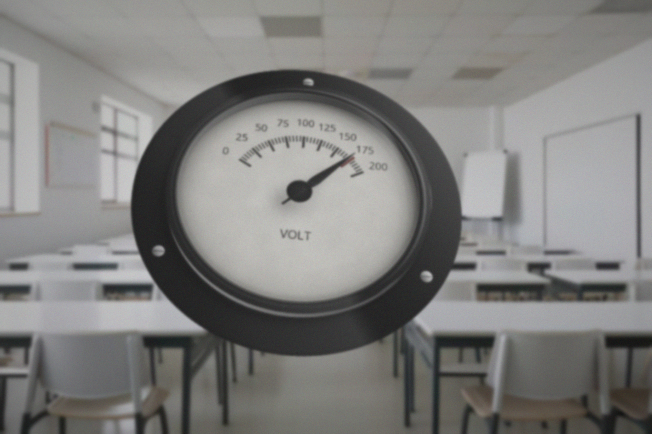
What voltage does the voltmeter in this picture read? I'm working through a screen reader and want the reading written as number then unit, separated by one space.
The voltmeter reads 175 V
